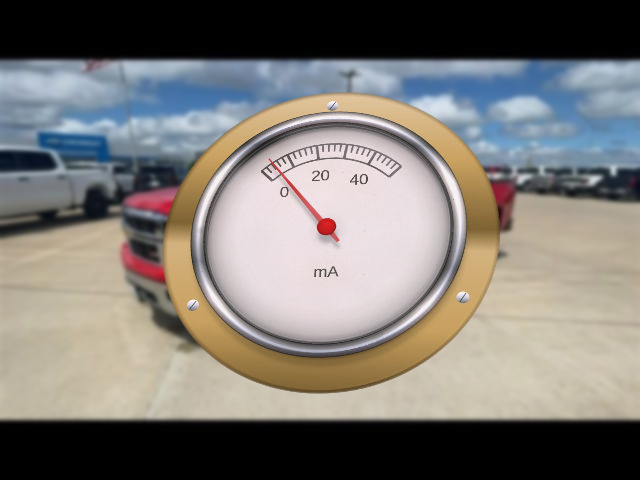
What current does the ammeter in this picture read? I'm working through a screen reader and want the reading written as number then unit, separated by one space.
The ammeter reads 4 mA
